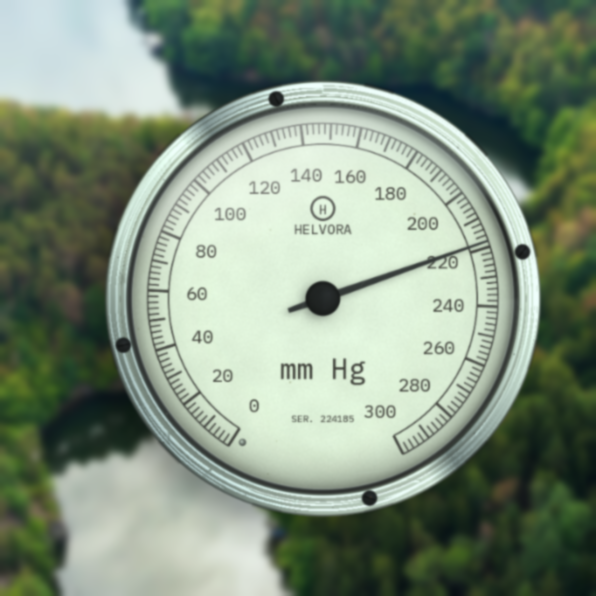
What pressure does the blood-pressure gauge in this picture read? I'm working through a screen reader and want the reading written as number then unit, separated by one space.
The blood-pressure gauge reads 218 mmHg
